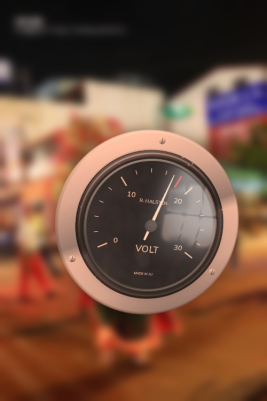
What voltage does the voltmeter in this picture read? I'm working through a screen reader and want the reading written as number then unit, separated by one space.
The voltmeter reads 17 V
